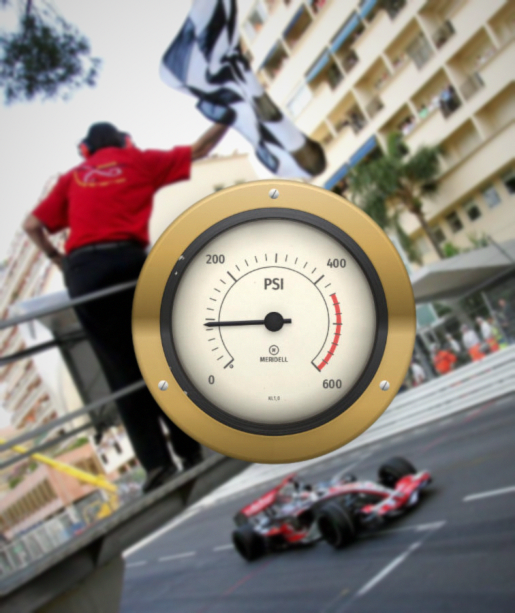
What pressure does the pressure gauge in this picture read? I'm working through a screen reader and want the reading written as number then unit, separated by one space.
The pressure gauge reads 90 psi
